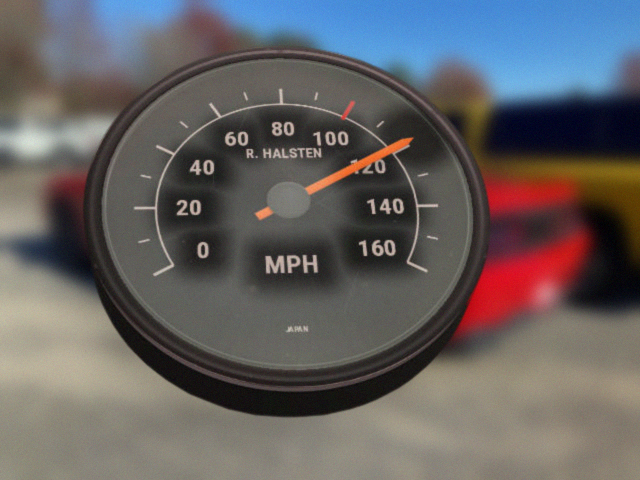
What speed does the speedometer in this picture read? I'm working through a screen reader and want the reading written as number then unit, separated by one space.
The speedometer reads 120 mph
